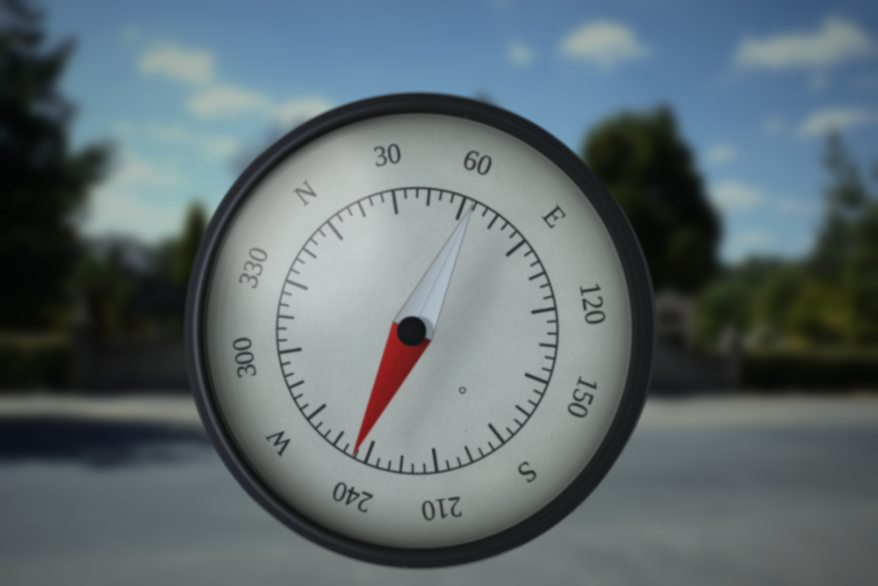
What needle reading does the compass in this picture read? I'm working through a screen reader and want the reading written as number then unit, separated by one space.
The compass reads 245 °
